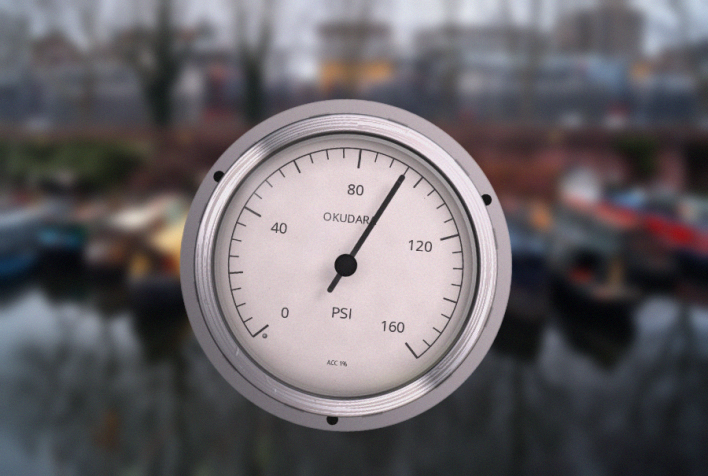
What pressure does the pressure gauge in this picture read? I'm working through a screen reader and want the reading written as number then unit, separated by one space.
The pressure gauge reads 95 psi
